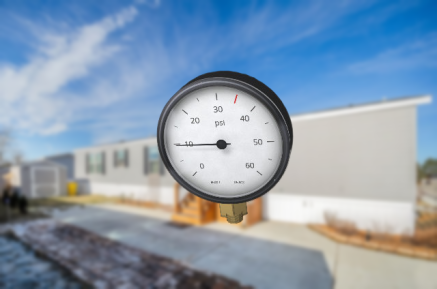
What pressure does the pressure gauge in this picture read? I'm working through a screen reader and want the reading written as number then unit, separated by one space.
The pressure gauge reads 10 psi
